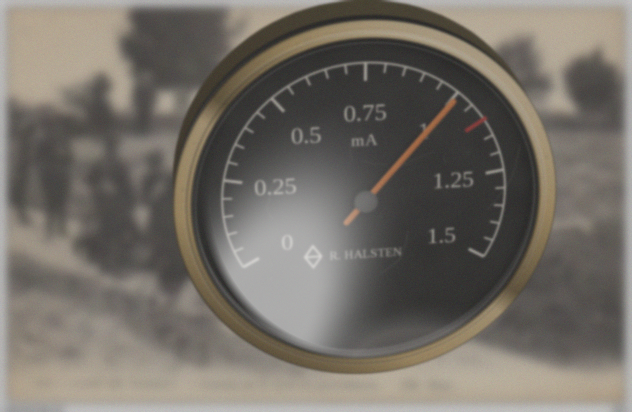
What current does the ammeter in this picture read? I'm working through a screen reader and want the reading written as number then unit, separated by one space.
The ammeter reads 1 mA
